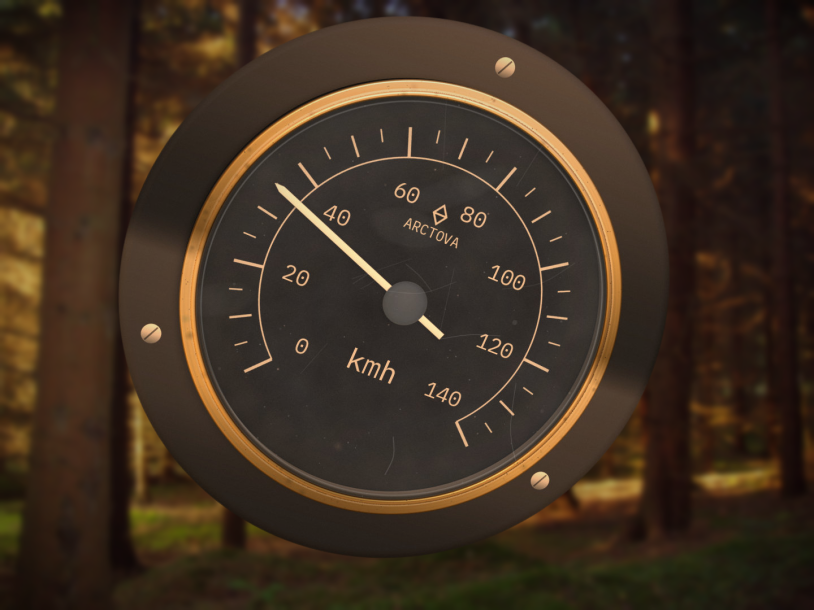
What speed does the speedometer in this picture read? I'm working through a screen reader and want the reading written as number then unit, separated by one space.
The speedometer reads 35 km/h
